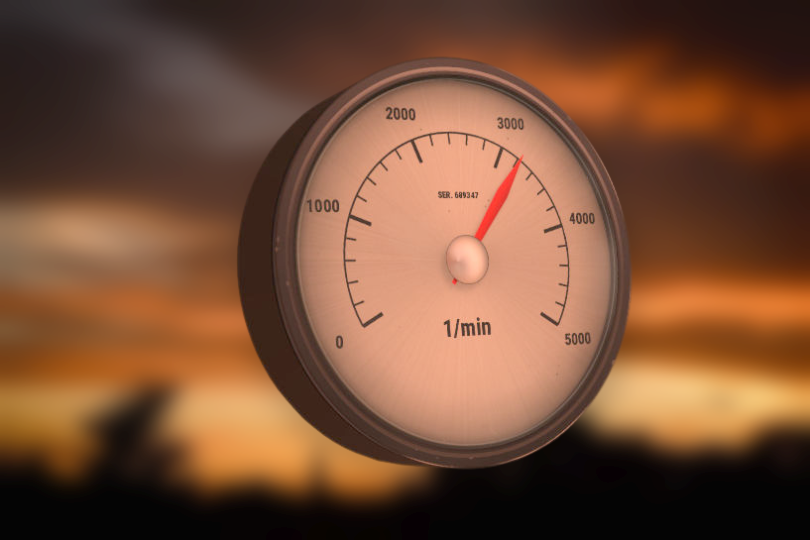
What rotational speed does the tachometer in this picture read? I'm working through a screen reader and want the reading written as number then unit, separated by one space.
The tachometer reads 3200 rpm
